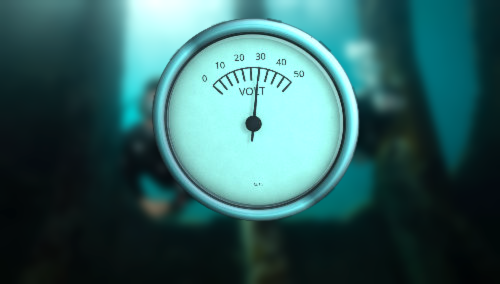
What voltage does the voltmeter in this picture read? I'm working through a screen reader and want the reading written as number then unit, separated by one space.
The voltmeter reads 30 V
